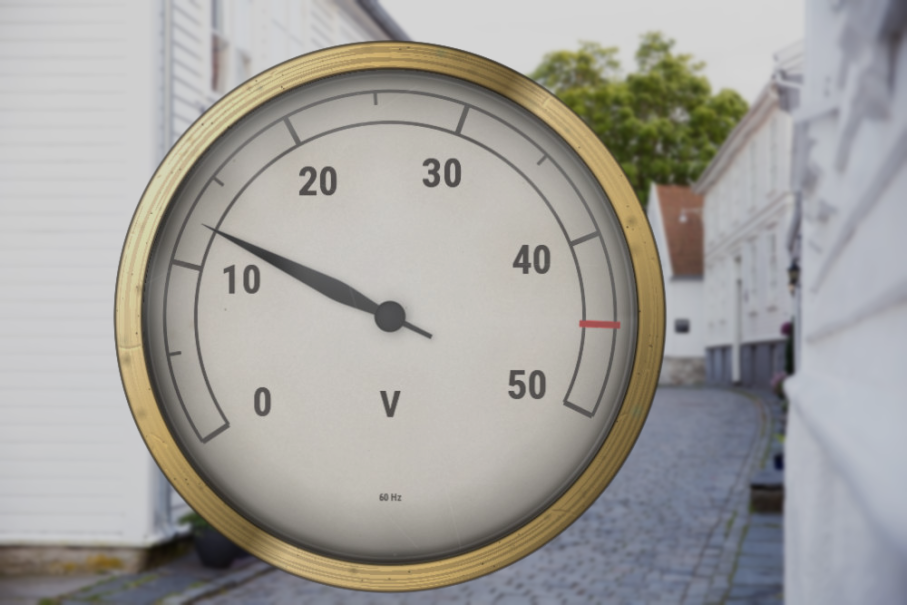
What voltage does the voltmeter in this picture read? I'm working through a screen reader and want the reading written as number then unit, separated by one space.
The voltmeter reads 12.5 V
